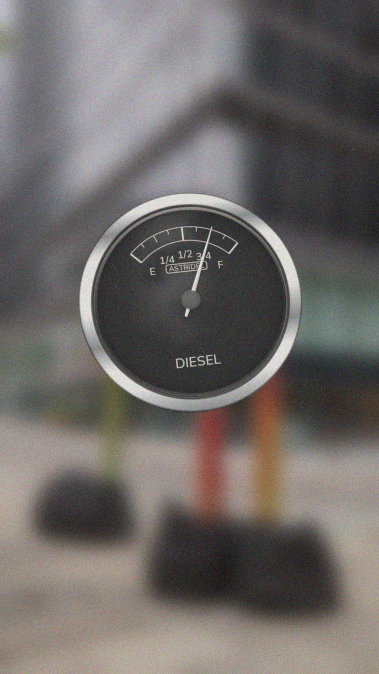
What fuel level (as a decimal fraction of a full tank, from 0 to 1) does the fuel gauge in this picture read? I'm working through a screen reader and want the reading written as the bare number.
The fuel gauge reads 0.75
